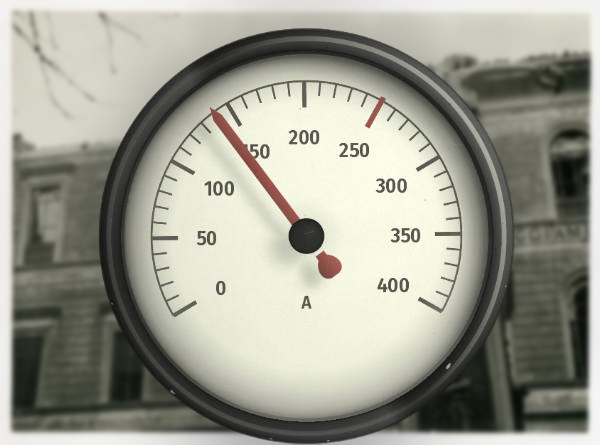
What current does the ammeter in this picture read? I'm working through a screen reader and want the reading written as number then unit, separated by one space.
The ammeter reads 140 A
